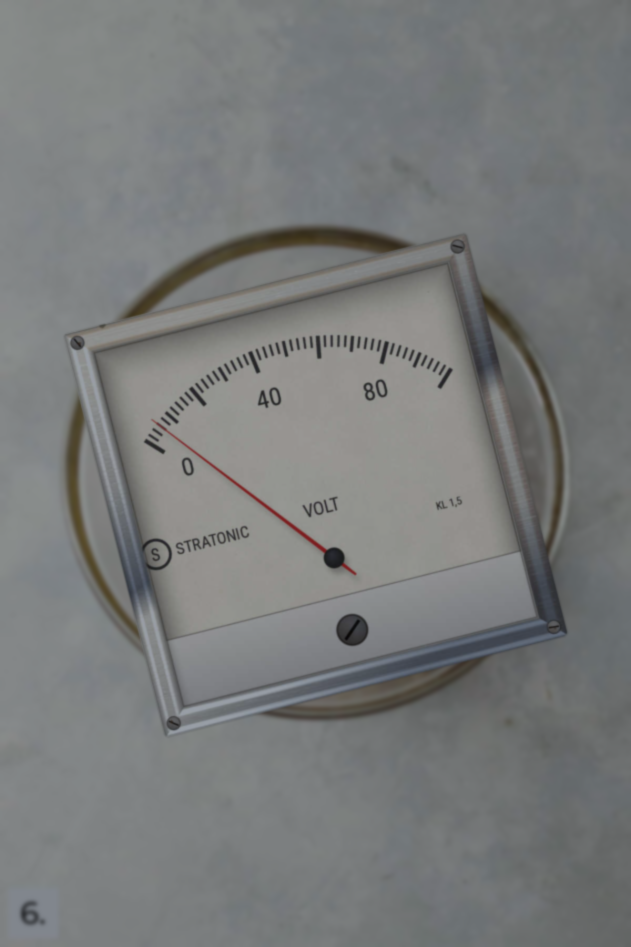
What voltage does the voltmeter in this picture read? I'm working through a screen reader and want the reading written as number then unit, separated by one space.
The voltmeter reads 6 V
